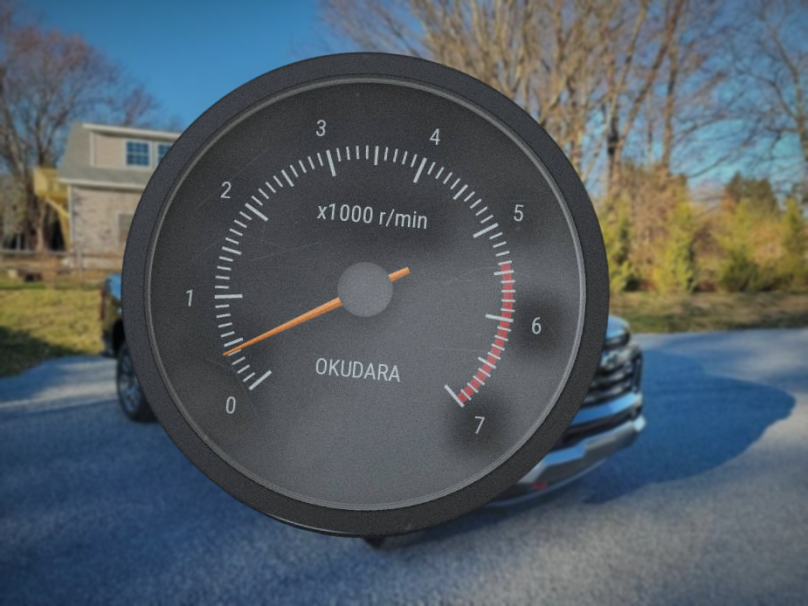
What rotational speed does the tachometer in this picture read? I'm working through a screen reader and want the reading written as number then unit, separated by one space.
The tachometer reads 400 rpm
